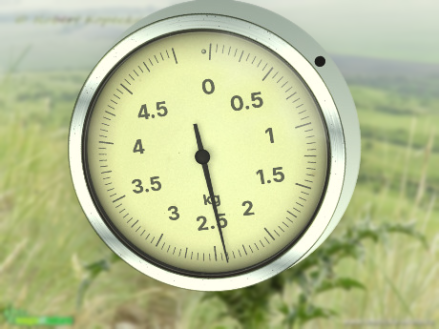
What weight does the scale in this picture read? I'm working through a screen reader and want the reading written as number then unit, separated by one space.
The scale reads 2.4 kg
